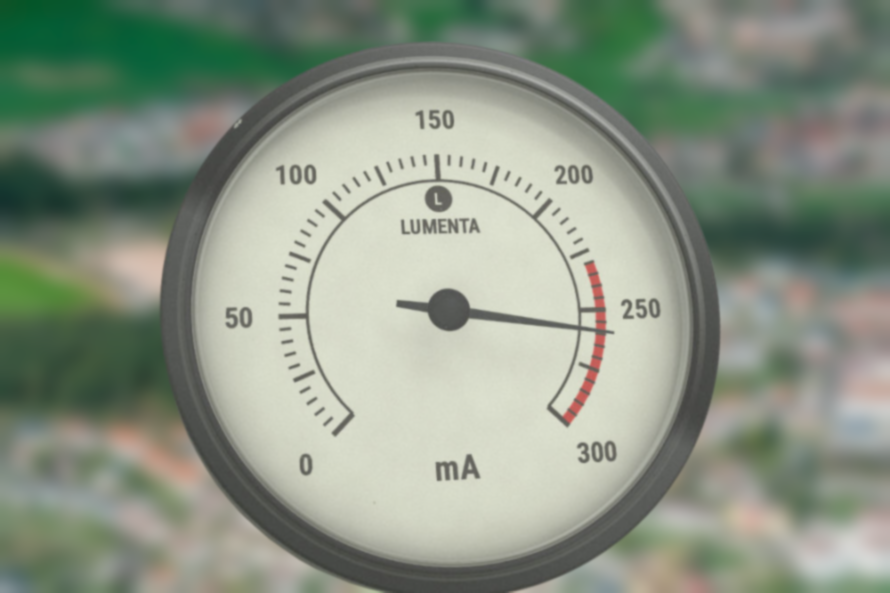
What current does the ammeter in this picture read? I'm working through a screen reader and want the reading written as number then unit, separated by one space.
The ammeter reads 260 mA
